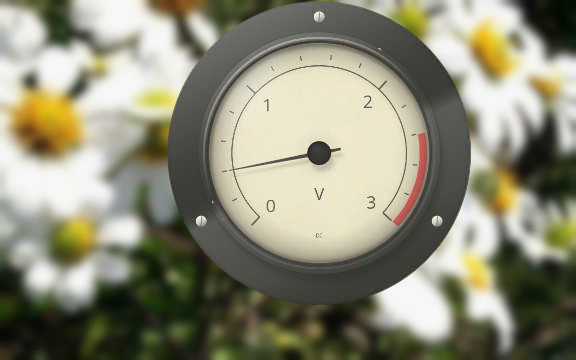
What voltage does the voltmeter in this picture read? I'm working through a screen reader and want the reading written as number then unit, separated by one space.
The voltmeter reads 0.4 V
